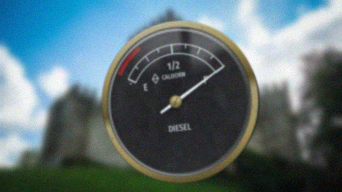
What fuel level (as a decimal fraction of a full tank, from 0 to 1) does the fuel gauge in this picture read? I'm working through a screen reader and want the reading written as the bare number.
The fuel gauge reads 1
